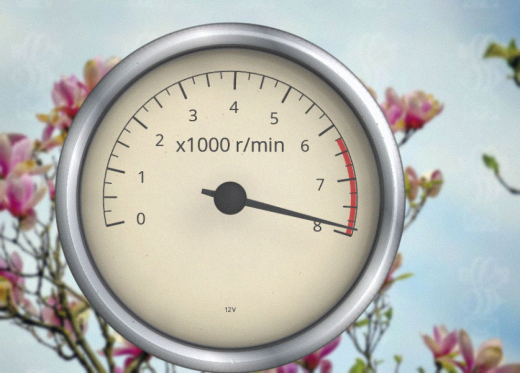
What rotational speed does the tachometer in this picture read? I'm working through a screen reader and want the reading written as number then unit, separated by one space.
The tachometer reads 7875 rpm
